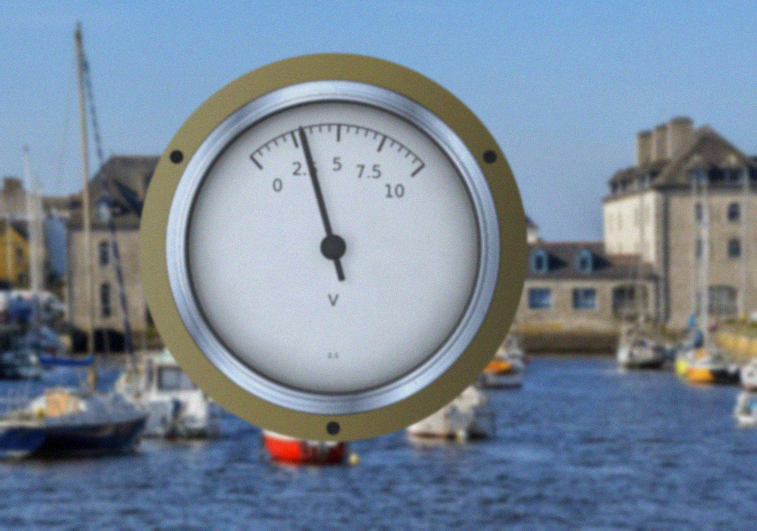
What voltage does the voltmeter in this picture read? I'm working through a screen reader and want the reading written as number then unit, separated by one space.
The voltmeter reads 3 V
